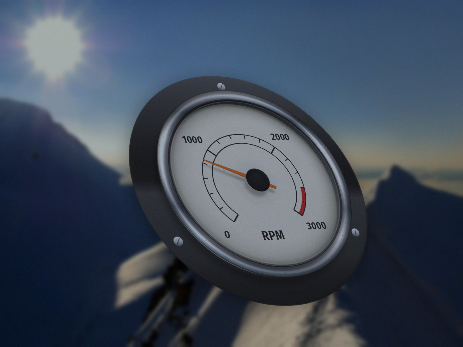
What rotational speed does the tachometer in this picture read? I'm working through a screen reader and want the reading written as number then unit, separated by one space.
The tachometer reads 800 rpm
